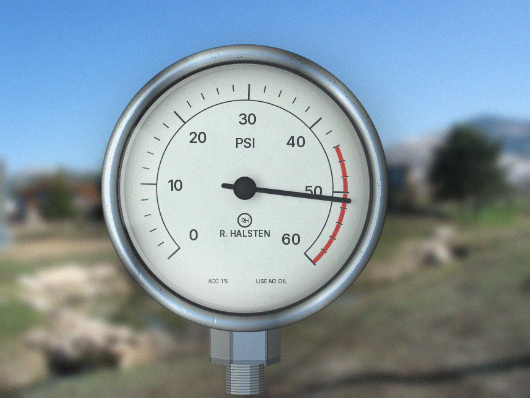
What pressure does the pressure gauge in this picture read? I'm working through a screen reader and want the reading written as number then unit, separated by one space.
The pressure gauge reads 51 psi
